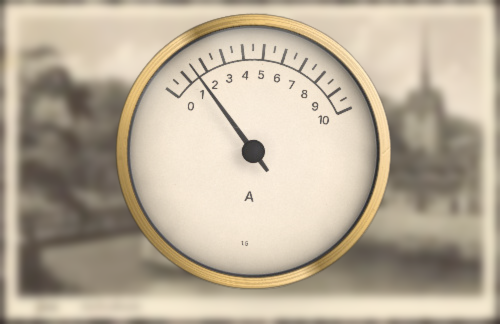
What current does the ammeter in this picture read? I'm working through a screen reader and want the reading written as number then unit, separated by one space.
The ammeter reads 1.5 A
